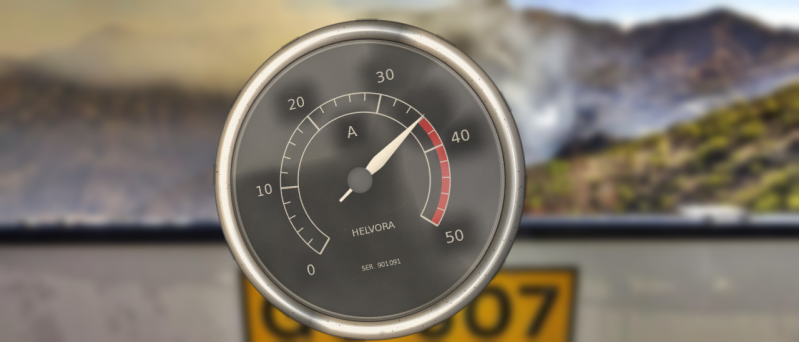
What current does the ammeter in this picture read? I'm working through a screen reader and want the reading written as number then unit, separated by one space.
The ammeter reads 36 A
